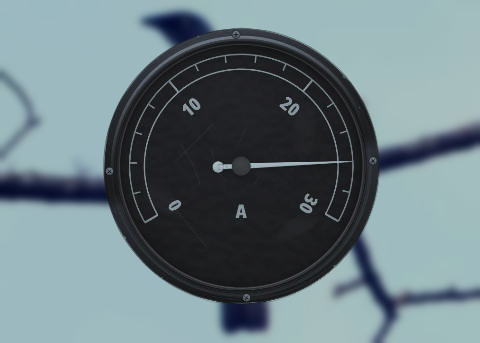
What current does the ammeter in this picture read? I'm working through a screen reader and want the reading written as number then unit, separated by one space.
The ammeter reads 26 A
